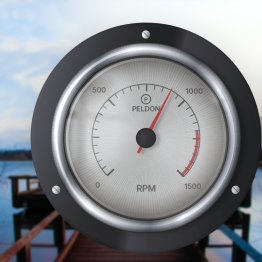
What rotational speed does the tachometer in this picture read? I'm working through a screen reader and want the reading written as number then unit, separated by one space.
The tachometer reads 900 rpm
